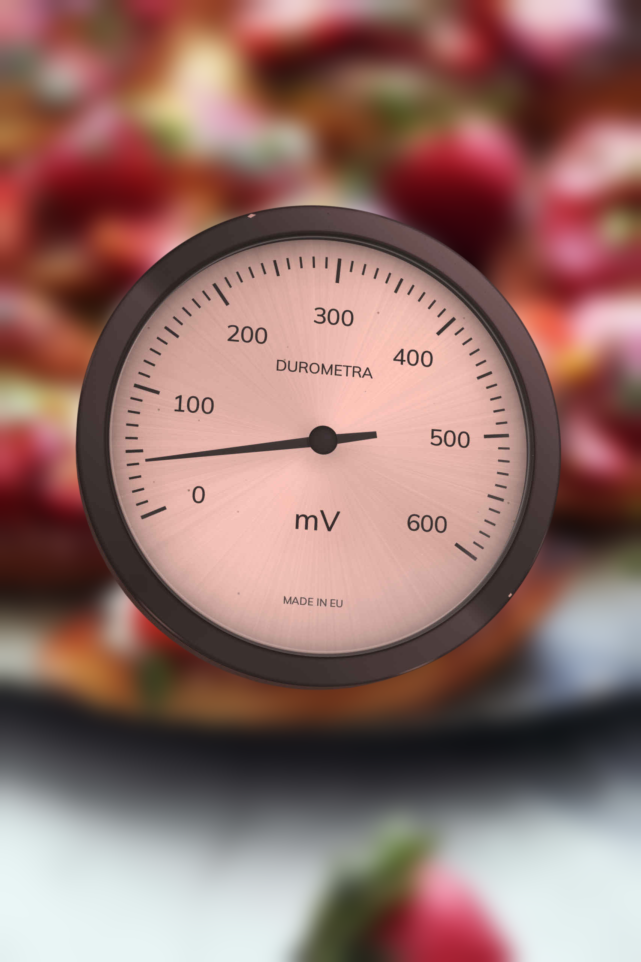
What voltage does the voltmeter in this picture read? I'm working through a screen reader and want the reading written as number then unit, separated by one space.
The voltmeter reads 40 mV
